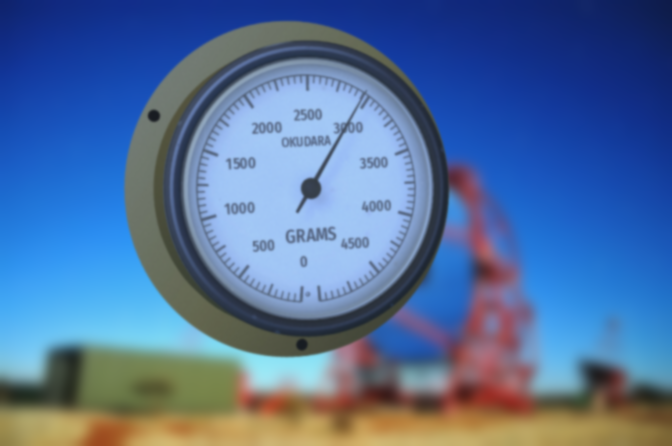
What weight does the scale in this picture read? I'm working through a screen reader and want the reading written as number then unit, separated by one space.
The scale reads 2950 g
